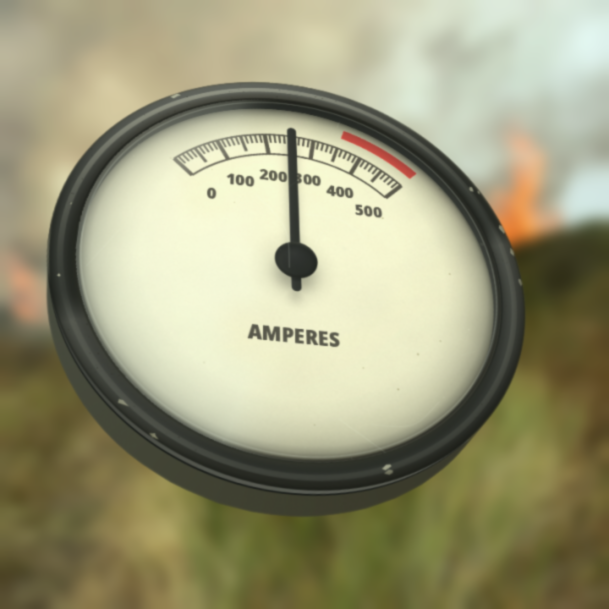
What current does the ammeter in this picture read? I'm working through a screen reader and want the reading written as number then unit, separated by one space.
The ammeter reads 250 A
